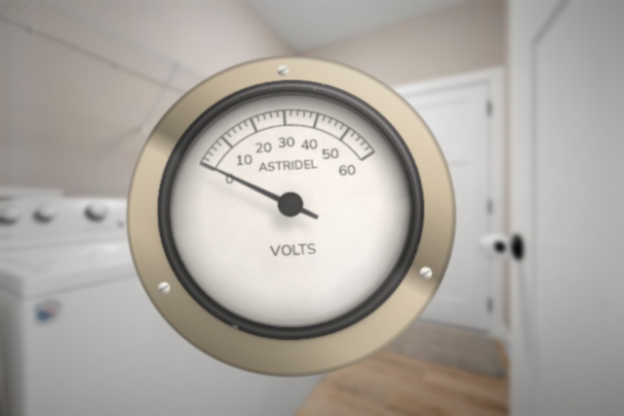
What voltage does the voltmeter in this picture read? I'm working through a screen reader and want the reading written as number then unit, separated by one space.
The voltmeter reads 0 V
